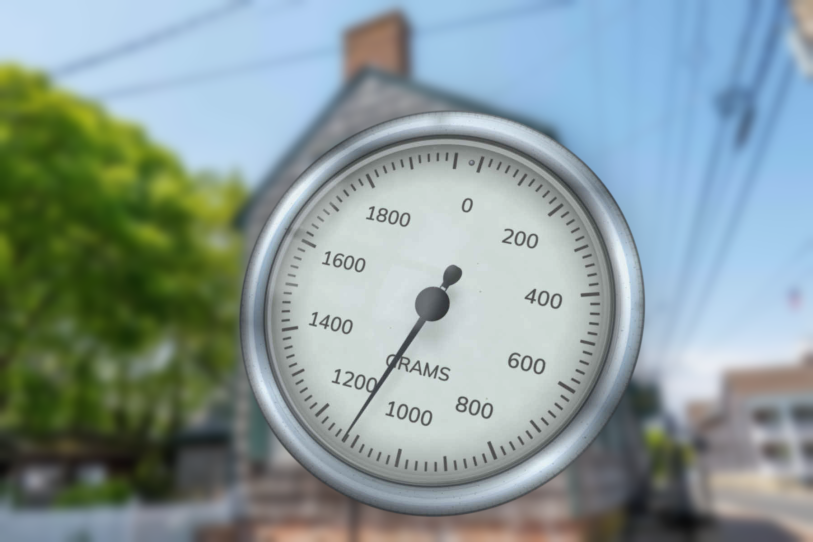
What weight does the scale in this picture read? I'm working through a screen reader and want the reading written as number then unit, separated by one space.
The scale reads 1120 g
